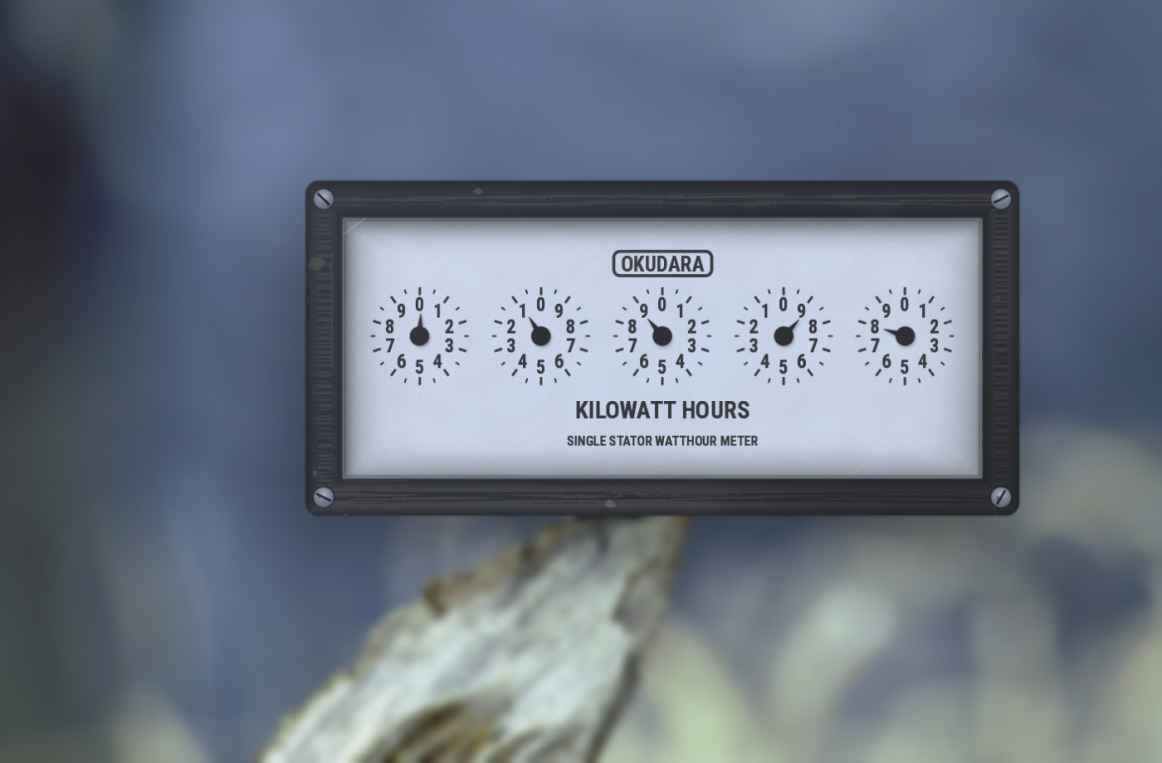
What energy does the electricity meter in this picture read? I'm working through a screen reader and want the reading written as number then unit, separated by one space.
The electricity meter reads 888 kWh
